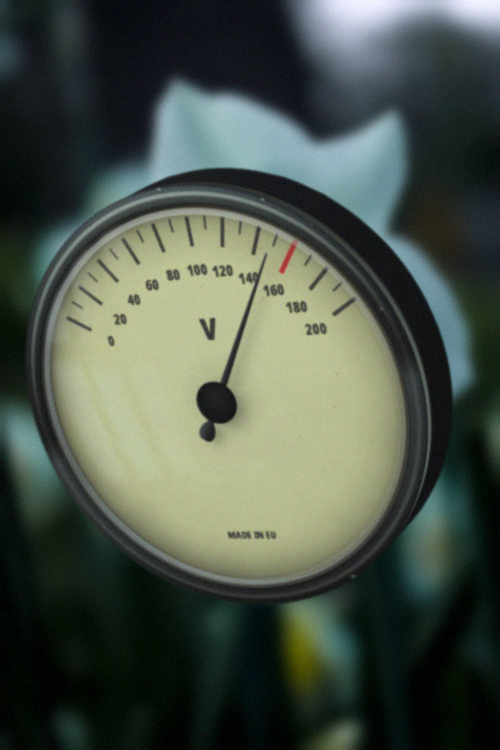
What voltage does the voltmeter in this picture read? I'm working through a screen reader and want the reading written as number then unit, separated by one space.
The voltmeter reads 150 V
